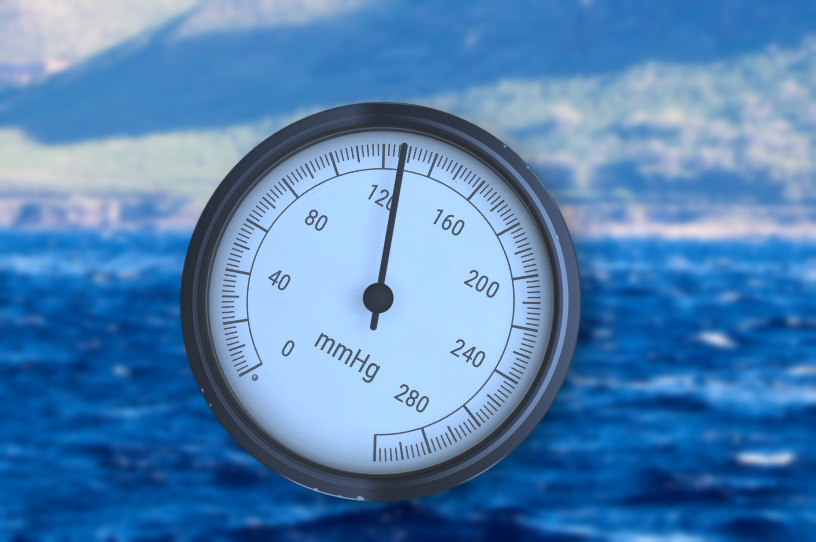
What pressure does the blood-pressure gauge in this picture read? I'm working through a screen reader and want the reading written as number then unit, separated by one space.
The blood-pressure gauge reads 128 mmHg
